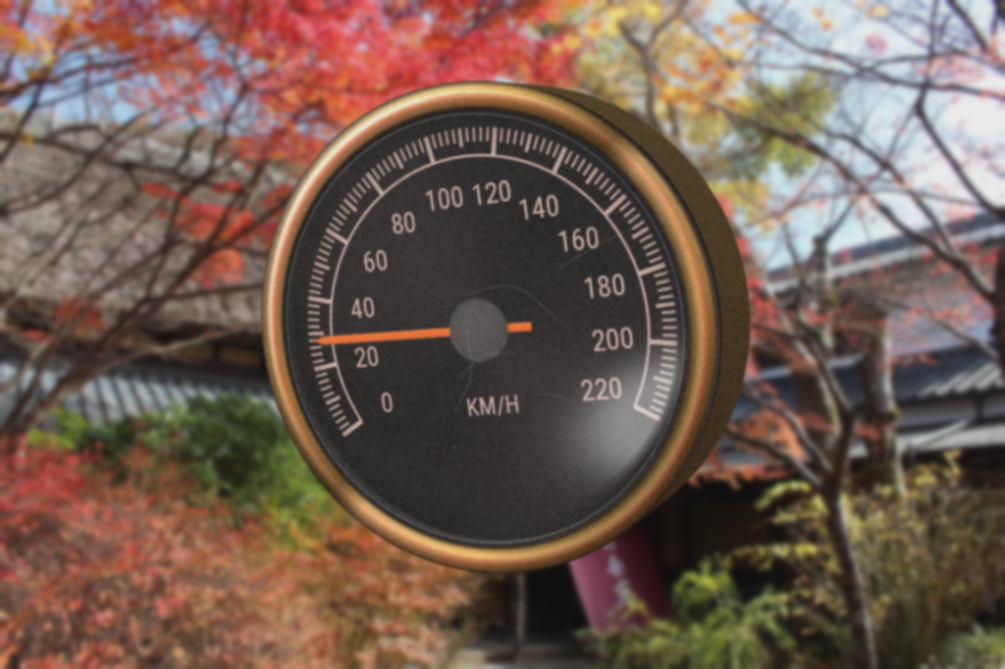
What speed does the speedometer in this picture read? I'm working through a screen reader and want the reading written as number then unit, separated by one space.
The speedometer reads 28 km/h
